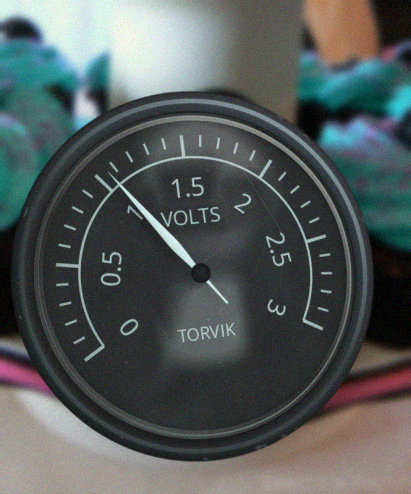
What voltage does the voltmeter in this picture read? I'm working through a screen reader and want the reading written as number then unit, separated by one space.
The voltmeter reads 1.05 V
